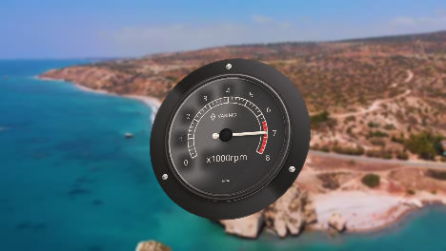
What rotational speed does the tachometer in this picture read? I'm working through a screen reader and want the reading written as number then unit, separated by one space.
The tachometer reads 7000 rpm
